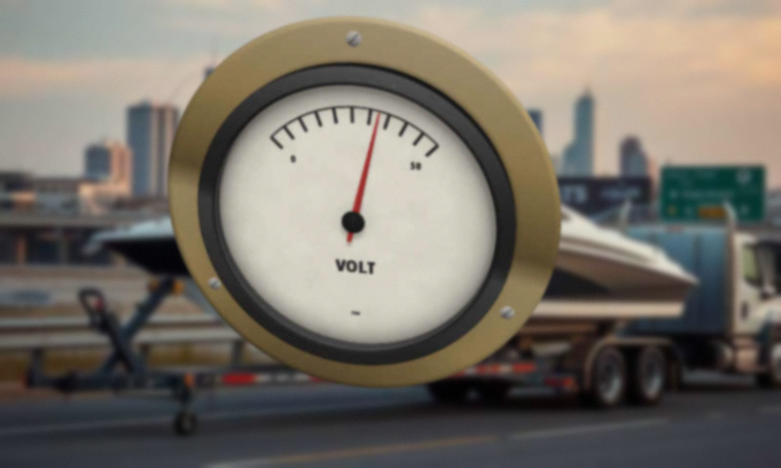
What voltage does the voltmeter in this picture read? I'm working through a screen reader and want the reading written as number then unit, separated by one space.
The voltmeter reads 32.5 V
